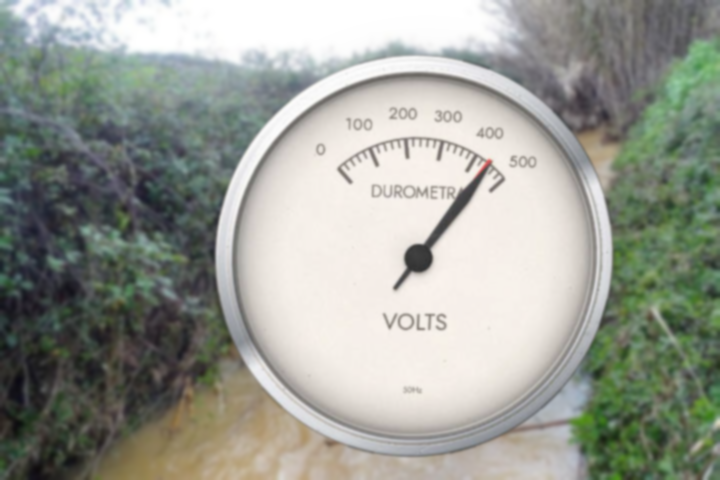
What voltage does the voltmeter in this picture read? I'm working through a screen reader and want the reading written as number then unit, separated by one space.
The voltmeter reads 440 V
